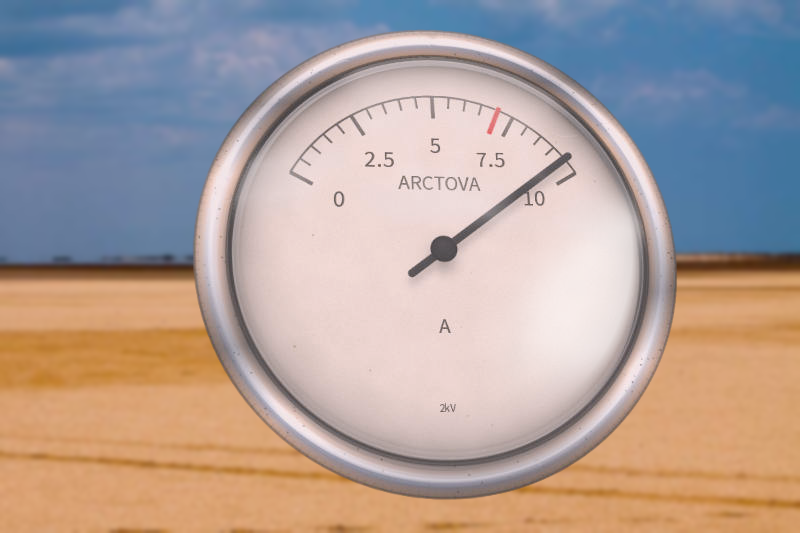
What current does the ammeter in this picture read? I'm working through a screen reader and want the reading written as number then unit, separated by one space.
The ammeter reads 9.5 A
